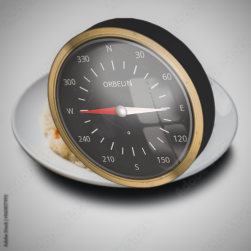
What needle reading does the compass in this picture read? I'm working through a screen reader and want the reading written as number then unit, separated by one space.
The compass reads 270 °
